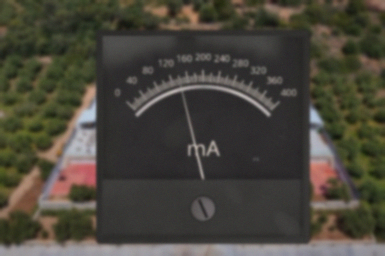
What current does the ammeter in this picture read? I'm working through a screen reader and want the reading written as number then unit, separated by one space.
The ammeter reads 140 mA
